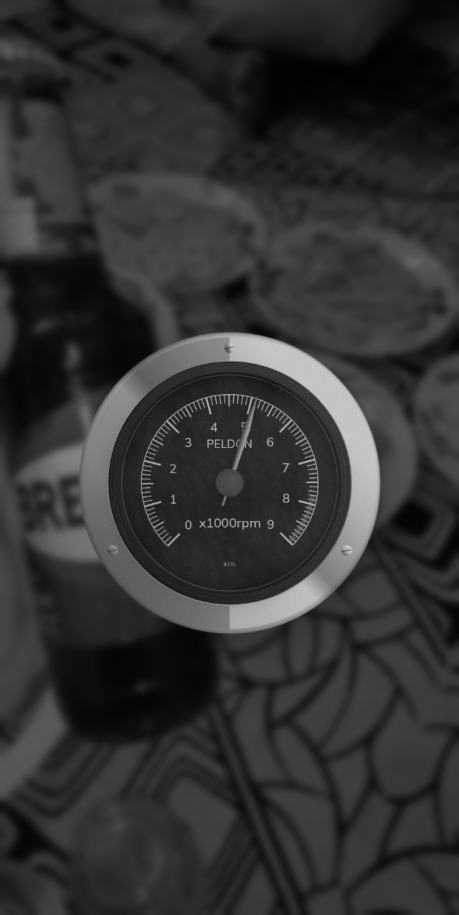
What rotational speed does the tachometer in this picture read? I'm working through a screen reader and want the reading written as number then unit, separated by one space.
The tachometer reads 5100 rpm
